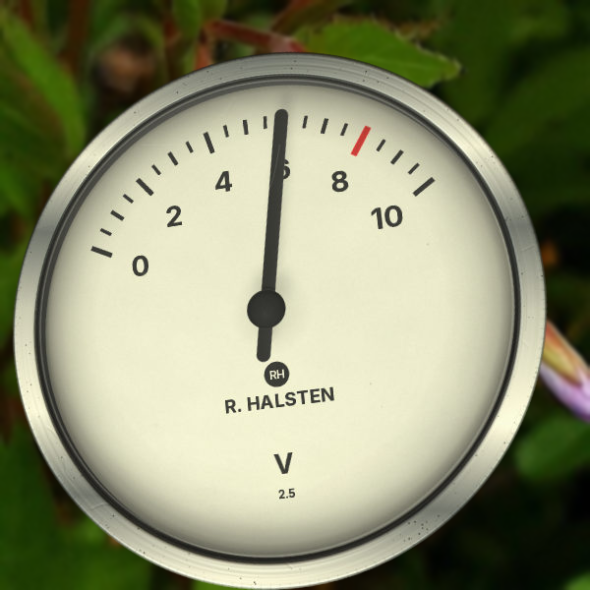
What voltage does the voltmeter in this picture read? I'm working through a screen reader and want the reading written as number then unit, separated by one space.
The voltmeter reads 6 V
